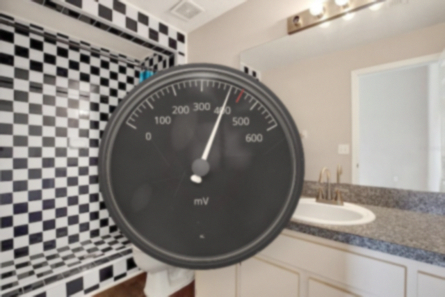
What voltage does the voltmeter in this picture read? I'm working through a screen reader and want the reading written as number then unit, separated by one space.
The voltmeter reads 400 mV
